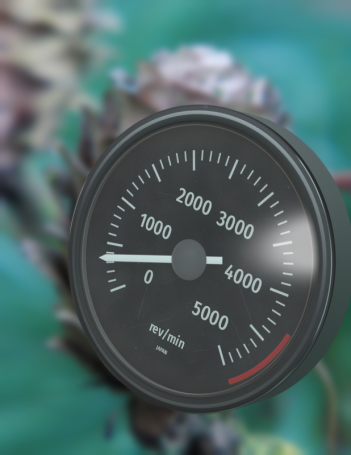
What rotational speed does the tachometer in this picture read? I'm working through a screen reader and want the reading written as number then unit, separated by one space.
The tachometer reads 350 rpm
